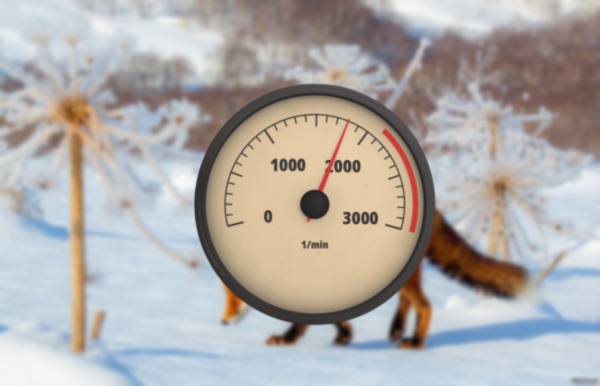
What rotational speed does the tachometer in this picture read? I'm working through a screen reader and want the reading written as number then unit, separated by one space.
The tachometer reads 1800 rpm
